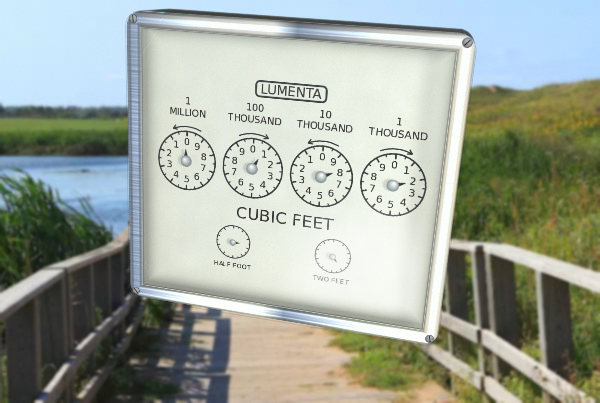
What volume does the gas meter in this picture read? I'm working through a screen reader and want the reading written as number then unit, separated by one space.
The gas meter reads 8200 ft³
